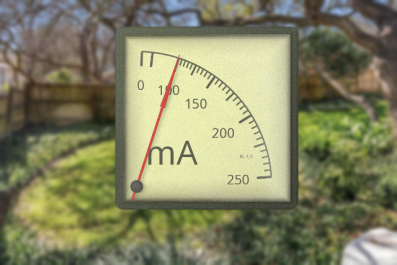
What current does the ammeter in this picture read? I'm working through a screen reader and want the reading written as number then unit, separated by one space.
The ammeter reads 100 mA
